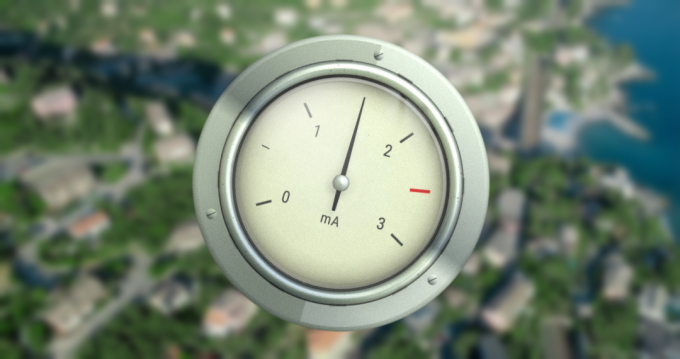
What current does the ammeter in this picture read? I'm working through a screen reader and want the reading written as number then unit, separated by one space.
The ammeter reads 1.5 mA
